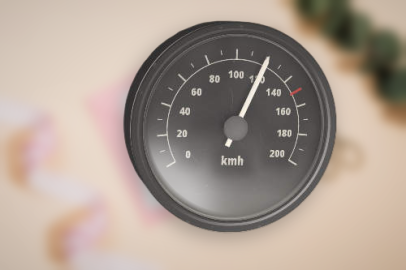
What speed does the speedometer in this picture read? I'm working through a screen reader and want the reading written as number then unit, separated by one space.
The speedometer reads 120 km/h
